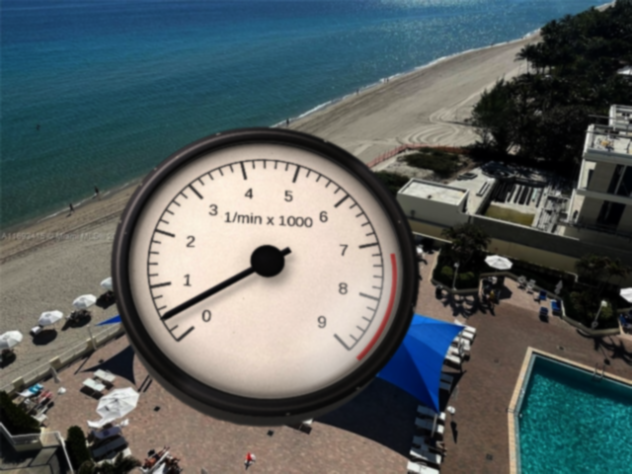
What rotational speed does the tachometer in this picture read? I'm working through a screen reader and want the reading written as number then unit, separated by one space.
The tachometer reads 400 rpm
